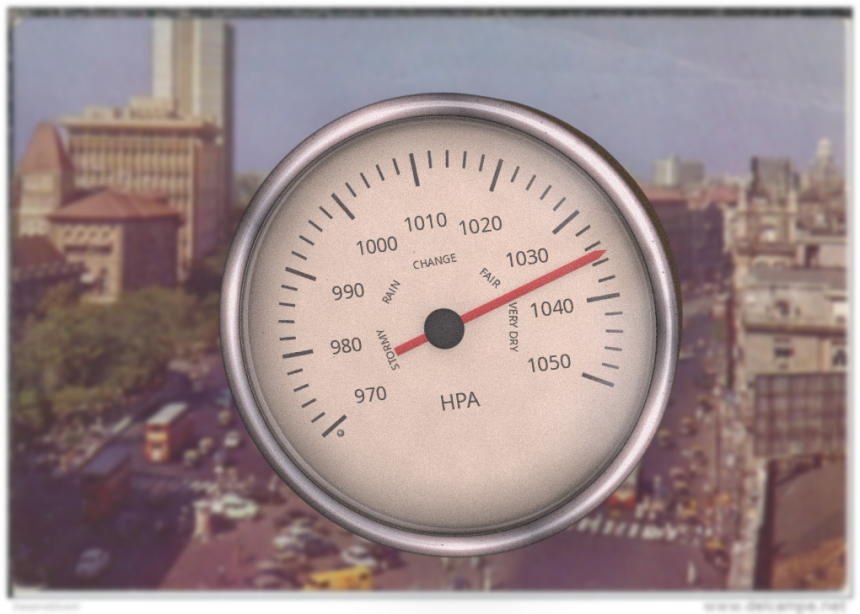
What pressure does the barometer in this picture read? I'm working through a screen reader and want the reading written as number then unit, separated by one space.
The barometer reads 1035 hPa
